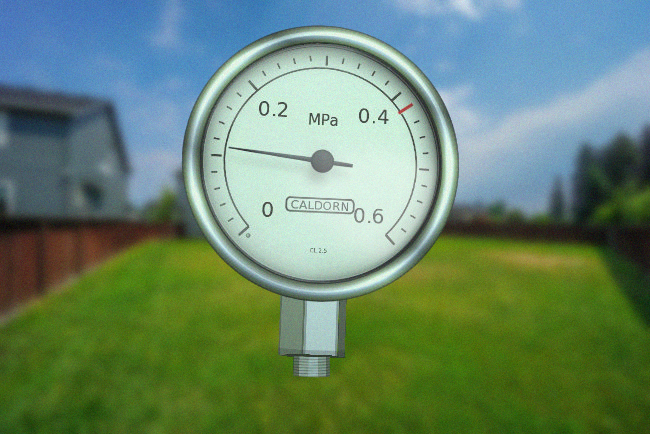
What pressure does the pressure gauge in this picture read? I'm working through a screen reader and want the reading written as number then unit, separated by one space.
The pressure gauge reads 0.11 MPa
